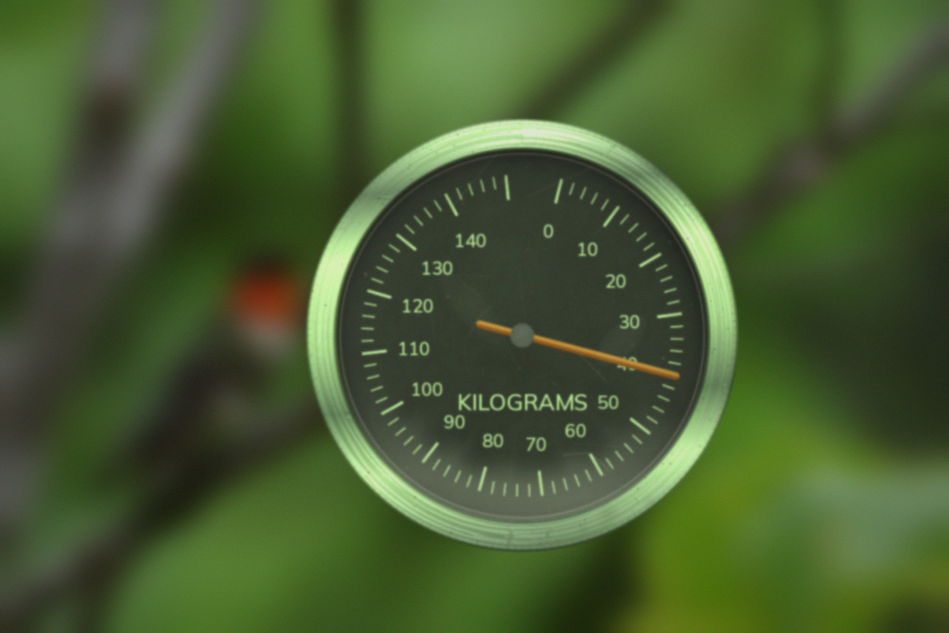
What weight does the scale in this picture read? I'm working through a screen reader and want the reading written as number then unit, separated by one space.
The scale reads 40 kg
